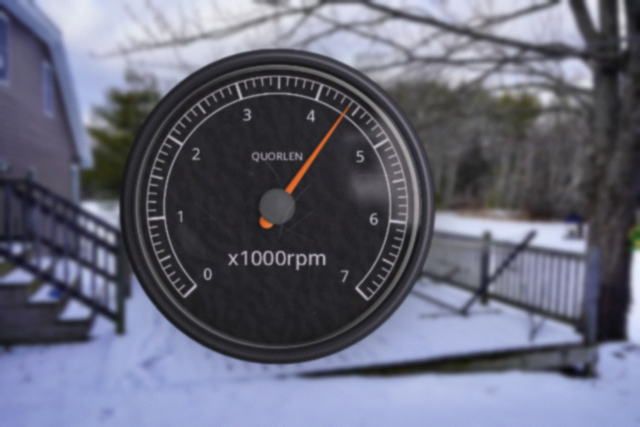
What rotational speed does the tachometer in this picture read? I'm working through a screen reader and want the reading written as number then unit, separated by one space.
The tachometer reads 4400 rpm
